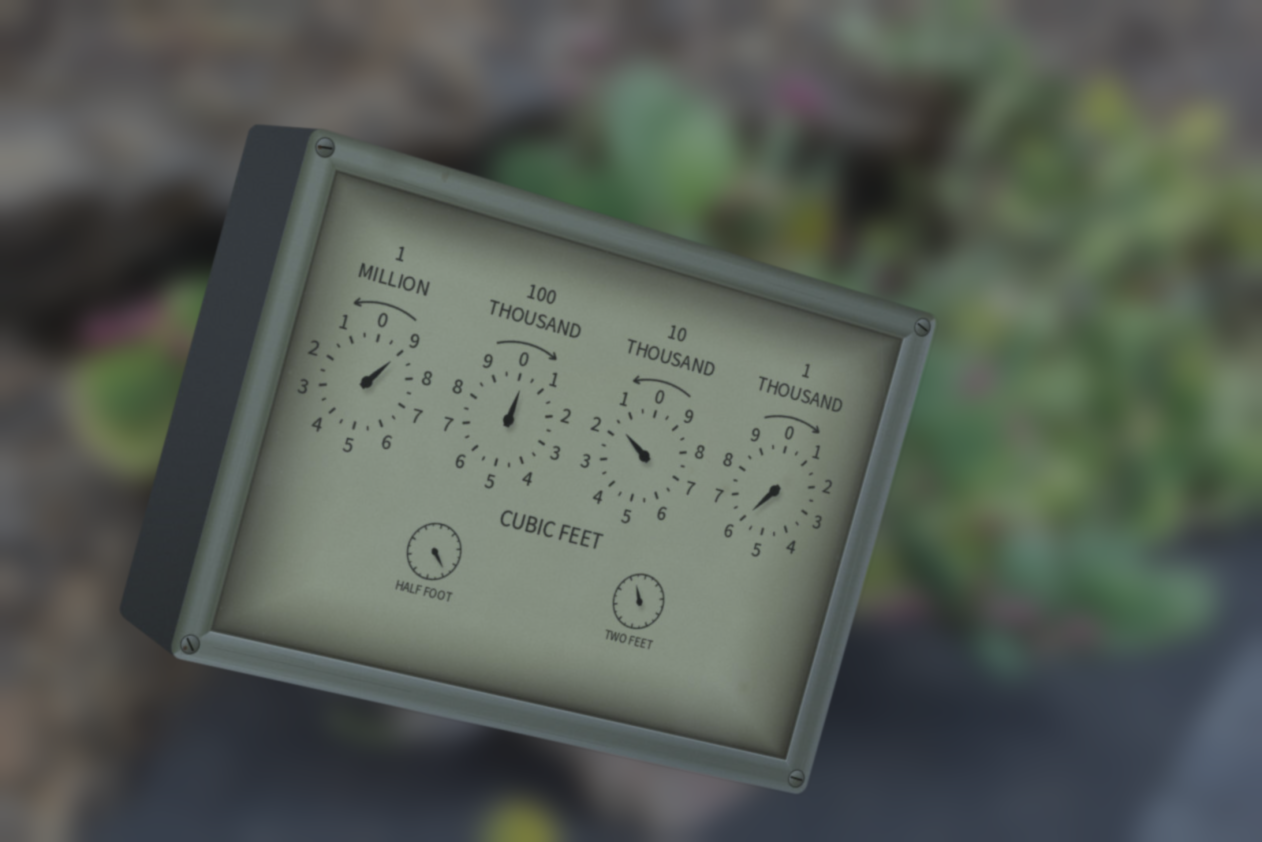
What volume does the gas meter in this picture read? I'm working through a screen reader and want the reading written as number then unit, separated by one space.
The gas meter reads 901600 ft³
